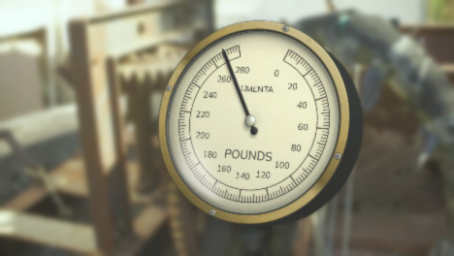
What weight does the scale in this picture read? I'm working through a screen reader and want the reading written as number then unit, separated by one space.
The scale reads 270 lb
